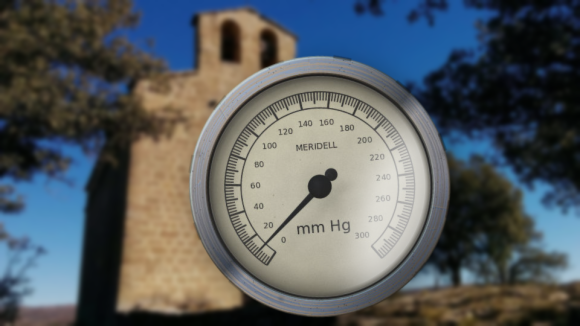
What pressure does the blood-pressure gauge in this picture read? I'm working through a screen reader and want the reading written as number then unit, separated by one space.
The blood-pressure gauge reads 10 mmHg
